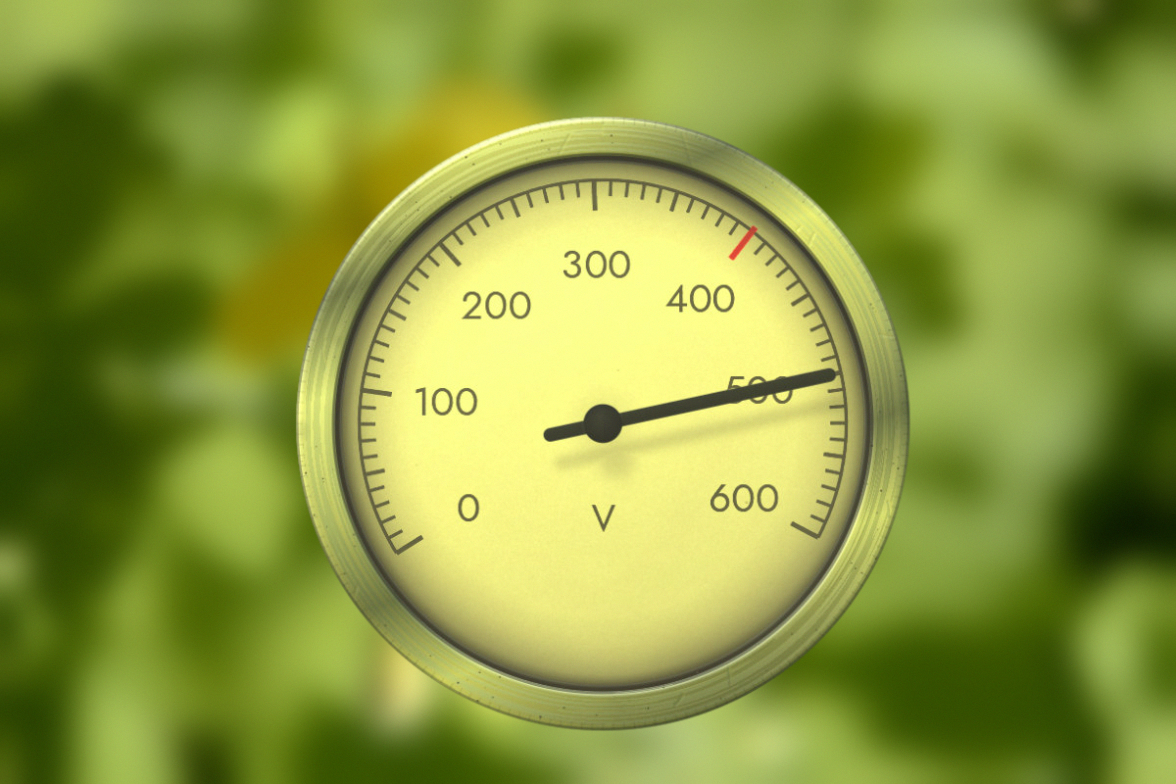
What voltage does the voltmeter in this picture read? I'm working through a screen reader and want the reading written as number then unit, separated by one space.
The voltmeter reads 500 V
